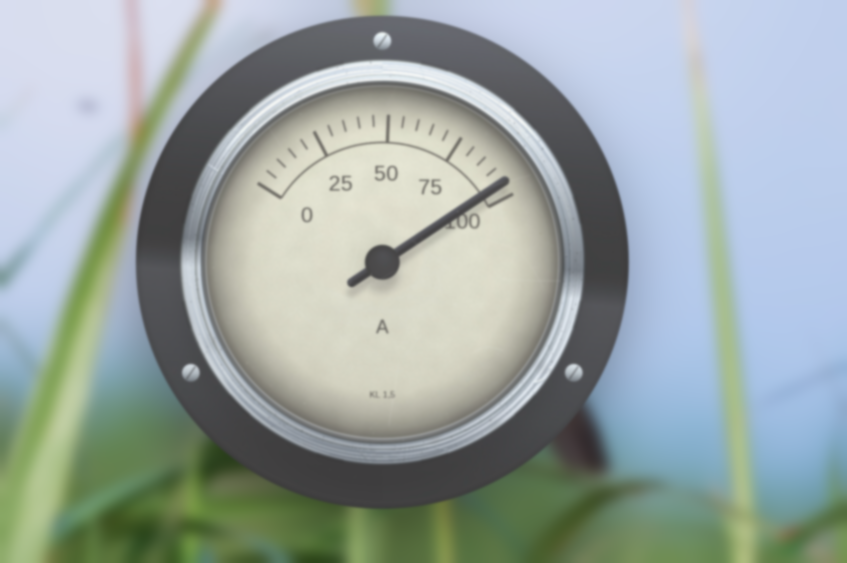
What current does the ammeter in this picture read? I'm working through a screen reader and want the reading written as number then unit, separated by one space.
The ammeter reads 95 A
